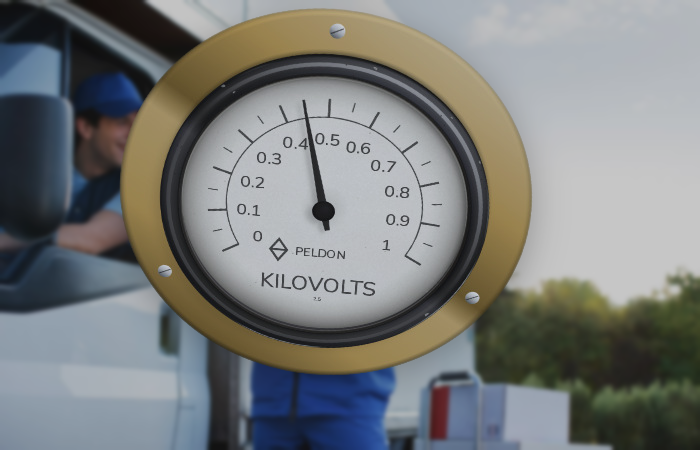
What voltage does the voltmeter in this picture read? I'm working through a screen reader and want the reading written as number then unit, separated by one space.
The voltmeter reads 0.45 kV
